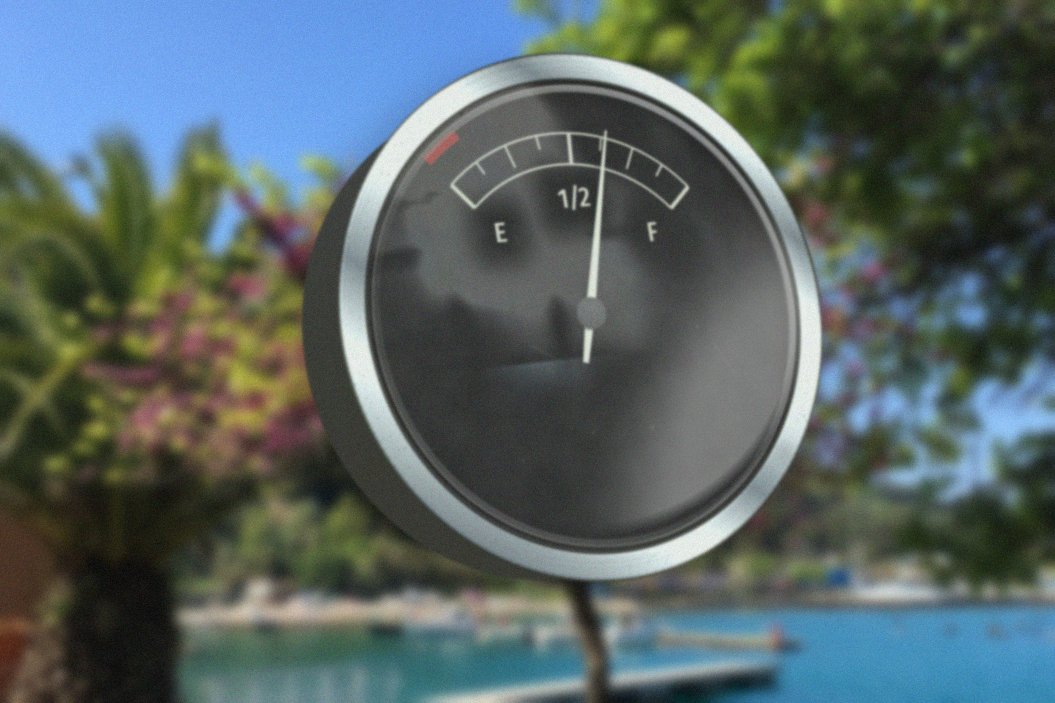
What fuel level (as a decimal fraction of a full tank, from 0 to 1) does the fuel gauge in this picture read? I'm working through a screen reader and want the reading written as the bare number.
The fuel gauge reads 0.625
